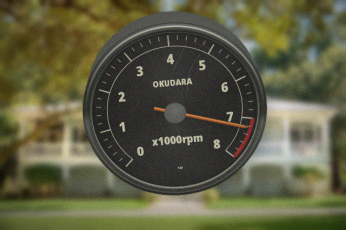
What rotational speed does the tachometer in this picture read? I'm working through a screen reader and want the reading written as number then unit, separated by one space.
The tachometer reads 7200 rpm
